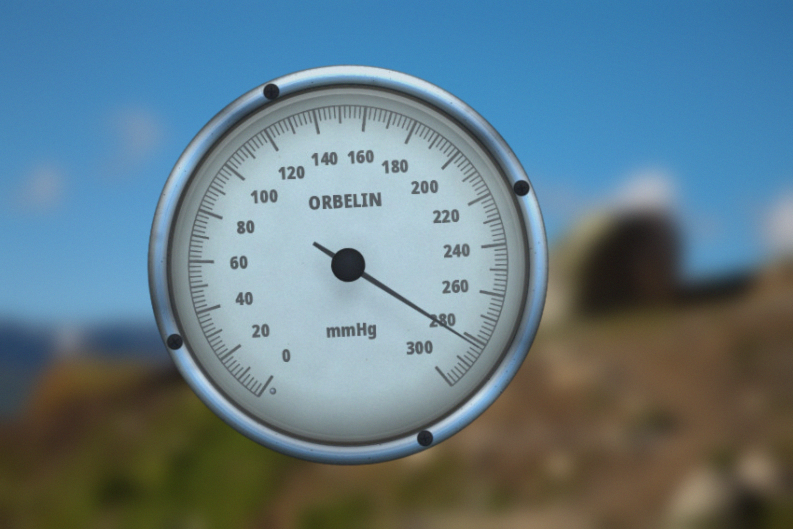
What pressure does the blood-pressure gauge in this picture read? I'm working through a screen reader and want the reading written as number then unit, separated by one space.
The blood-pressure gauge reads 282 mmHg
